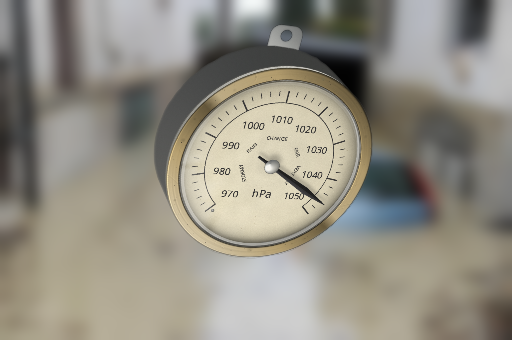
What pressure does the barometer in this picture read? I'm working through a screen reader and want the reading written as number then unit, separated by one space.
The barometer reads 1046 hPa
